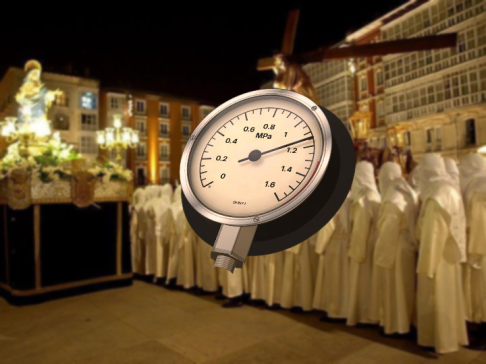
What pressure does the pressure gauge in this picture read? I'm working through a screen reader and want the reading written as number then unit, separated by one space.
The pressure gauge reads 1.15 MPa
